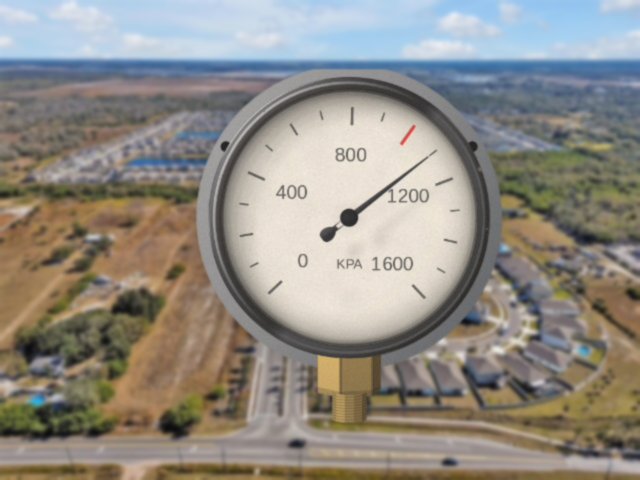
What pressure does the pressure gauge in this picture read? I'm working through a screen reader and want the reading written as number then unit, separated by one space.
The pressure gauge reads 1100 kPa
